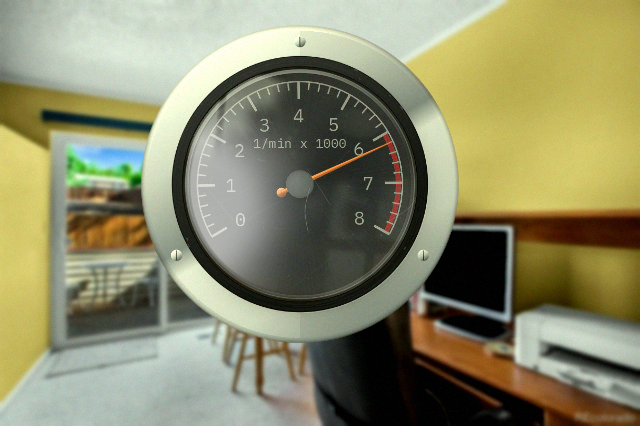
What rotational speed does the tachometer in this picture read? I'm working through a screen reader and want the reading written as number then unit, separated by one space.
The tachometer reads 6200 rpm
